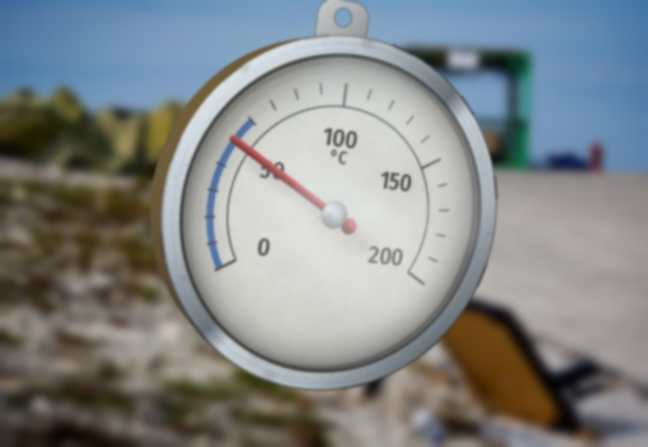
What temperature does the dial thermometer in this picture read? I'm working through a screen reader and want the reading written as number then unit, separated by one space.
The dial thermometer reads 50 °C
